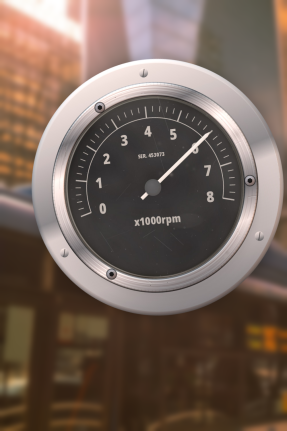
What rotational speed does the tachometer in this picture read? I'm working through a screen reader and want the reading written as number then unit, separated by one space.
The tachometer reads 6000 rpm
